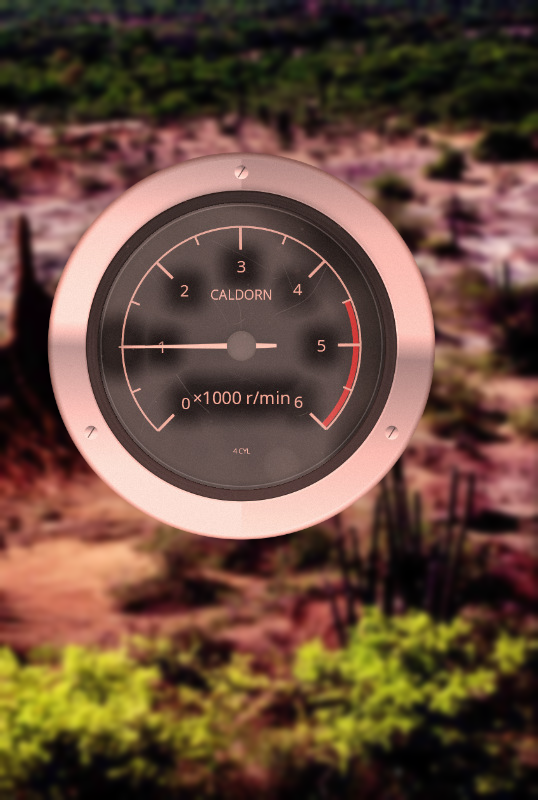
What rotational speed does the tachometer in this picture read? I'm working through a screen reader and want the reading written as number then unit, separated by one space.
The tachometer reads 1000 rpm
